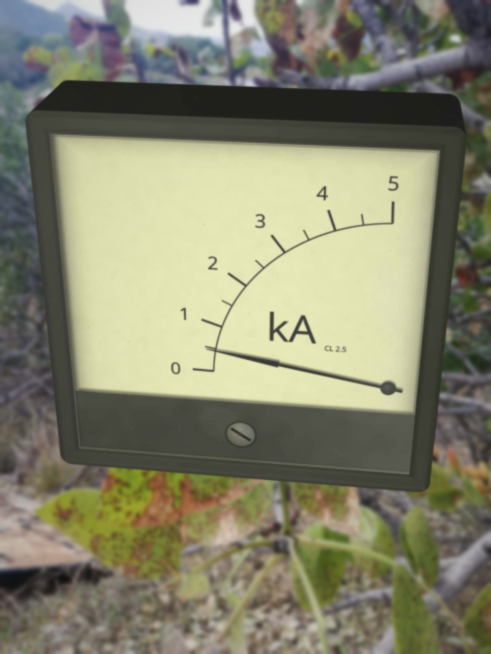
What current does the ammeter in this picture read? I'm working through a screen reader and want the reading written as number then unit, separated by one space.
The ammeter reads 0.5 kA
